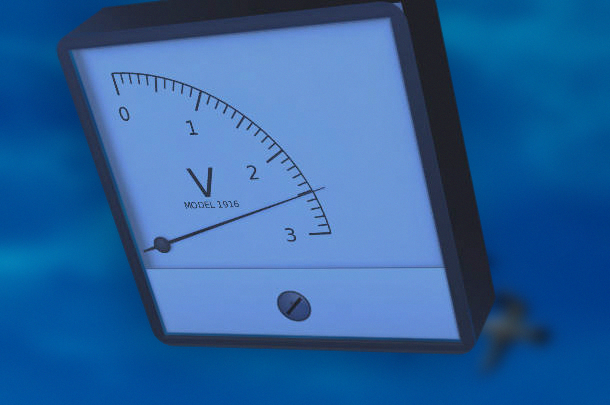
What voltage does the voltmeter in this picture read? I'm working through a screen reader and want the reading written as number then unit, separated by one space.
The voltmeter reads 2.5 V
